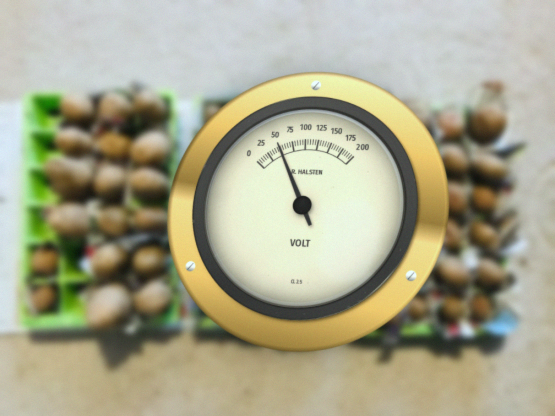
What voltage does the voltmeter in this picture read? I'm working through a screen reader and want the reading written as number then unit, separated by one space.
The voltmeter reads 50 V
